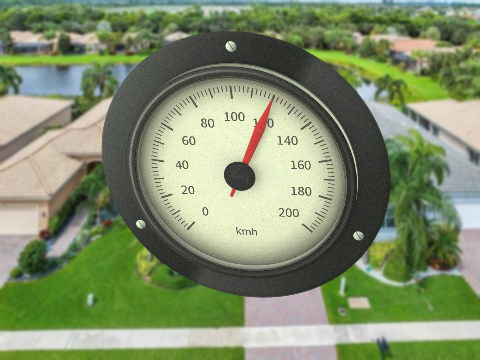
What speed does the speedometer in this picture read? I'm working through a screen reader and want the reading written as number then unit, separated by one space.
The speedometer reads 120 km/h
